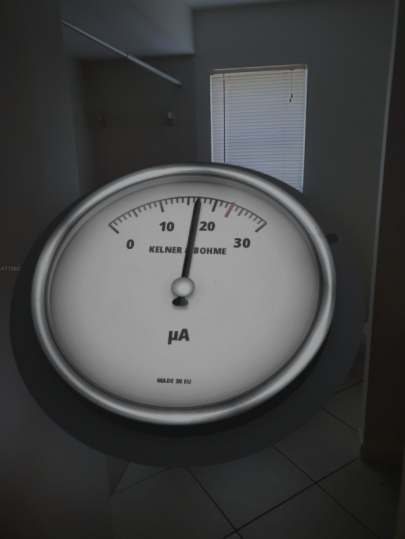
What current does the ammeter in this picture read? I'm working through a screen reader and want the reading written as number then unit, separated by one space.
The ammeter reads 17 µA
